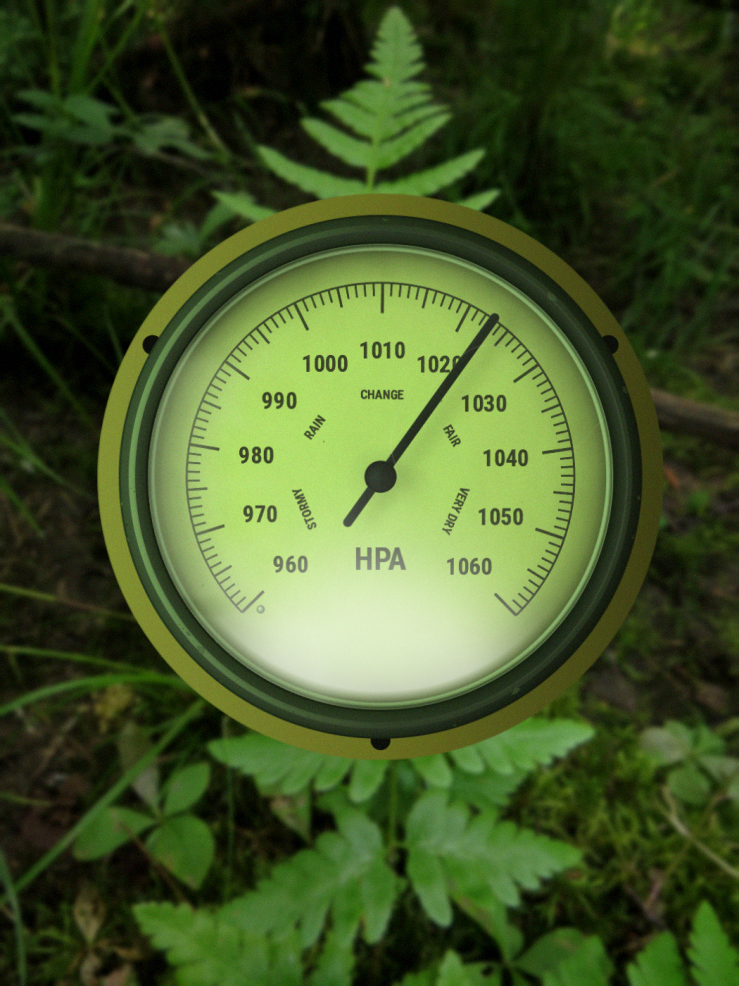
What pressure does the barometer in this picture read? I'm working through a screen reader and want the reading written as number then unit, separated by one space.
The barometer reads 1023 hPa
